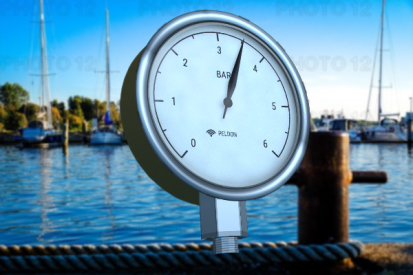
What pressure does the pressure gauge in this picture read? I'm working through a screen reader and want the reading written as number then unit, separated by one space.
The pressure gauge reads 3.5 bar
